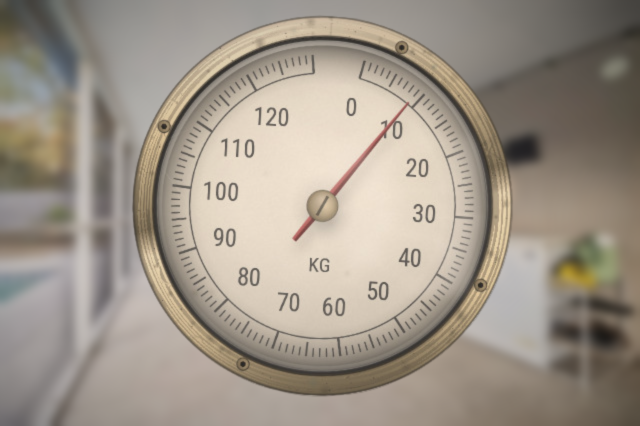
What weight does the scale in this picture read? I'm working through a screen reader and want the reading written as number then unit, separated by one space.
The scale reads 9 kg
